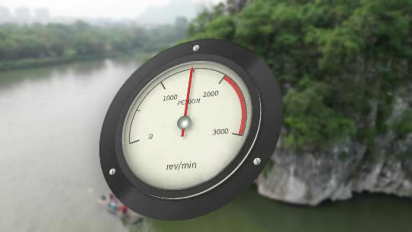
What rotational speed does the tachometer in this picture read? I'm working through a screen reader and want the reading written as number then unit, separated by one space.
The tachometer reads 1500 rpm
